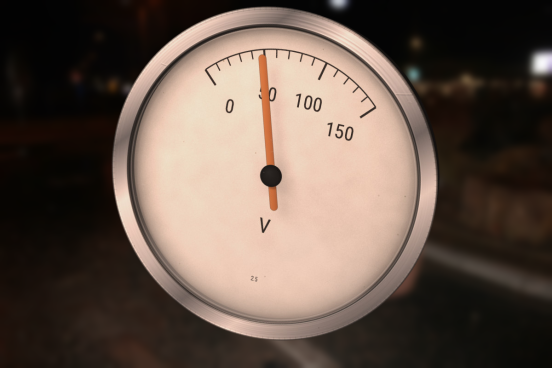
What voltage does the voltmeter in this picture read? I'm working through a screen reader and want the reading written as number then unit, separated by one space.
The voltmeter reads 50 V
